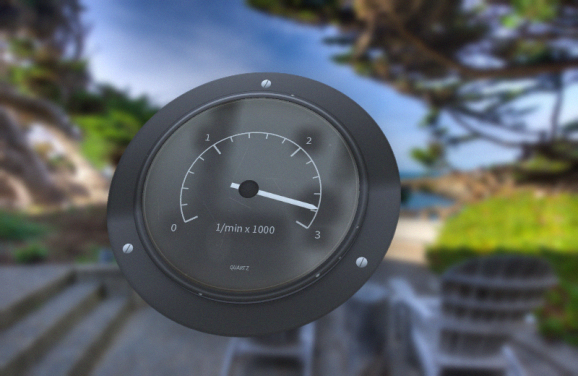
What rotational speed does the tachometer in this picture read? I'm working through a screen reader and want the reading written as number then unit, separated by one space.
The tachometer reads 2800 rpm
